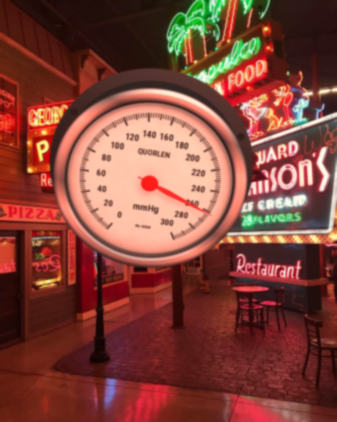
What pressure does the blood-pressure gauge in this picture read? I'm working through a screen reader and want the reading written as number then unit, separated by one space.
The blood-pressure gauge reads 260 mmHg
